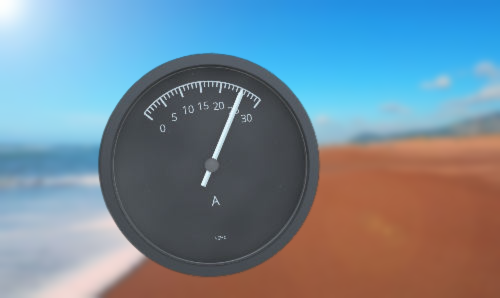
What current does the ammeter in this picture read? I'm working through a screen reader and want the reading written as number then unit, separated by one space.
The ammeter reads 25 A
